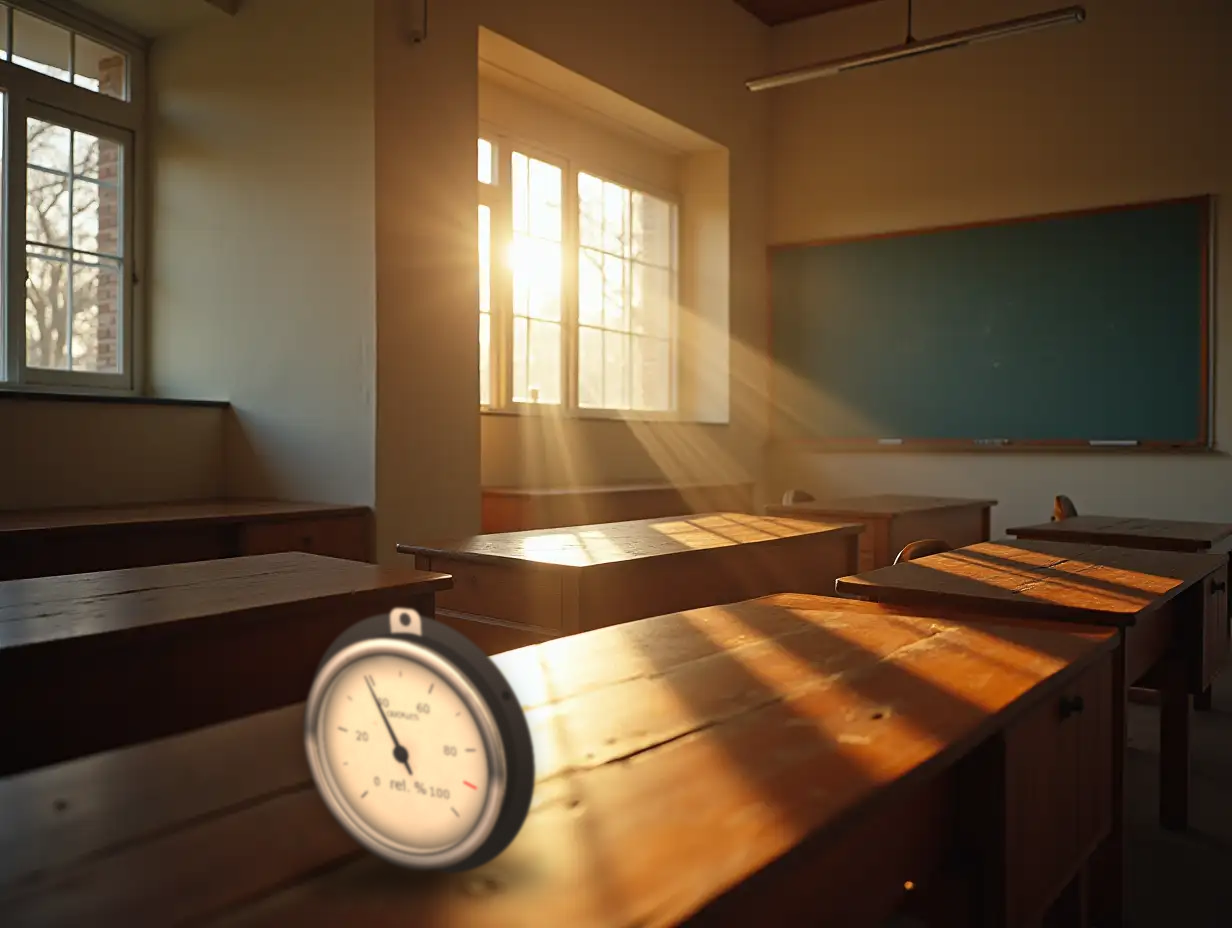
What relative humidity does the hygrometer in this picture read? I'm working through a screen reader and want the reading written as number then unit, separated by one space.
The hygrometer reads 40 %
